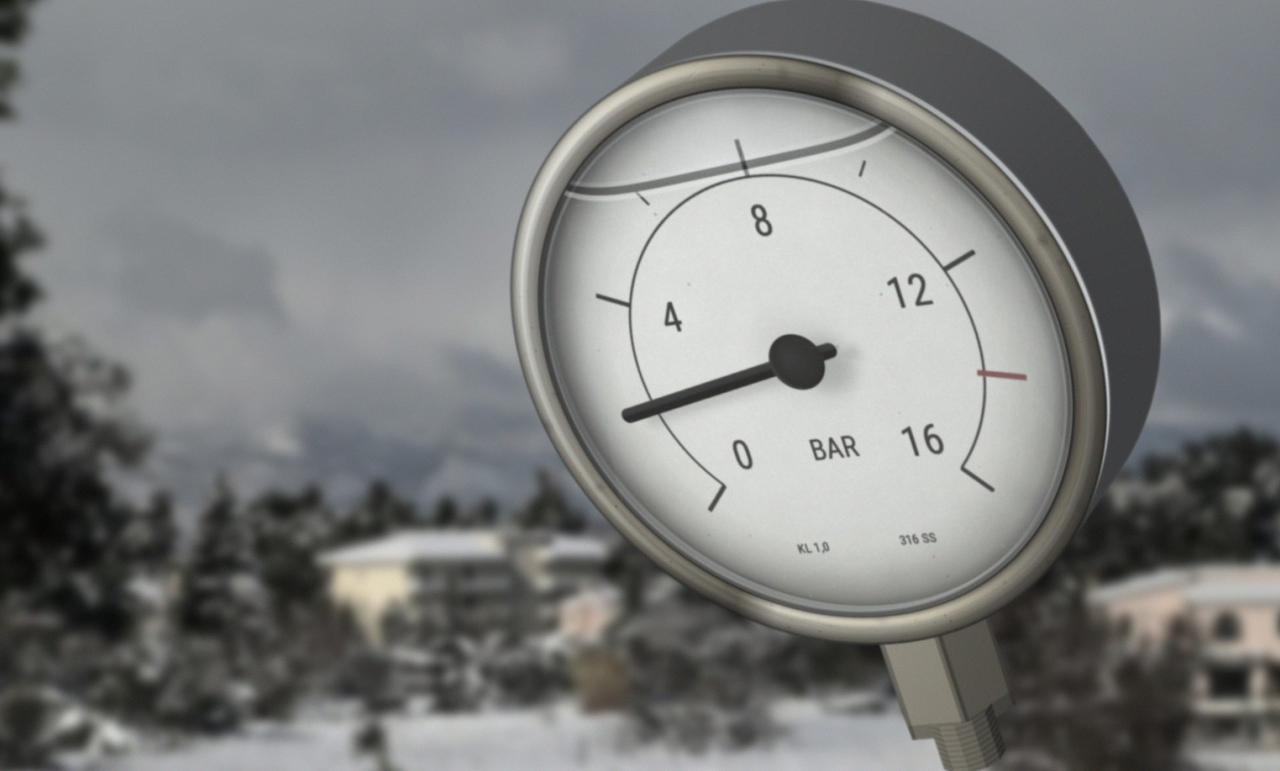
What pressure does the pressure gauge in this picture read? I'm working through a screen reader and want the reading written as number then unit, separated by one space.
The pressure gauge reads 2 bar
